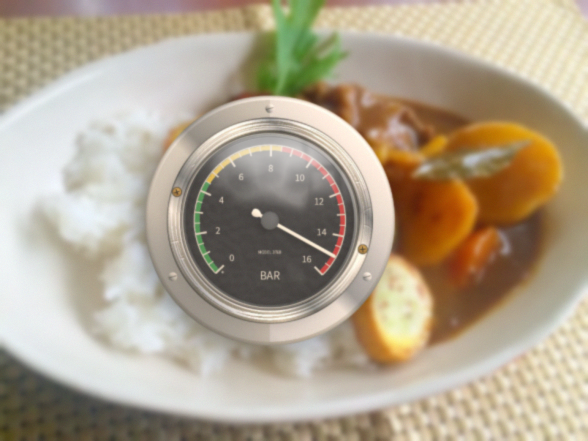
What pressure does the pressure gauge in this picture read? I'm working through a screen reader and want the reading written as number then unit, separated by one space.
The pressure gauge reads 15 bar
